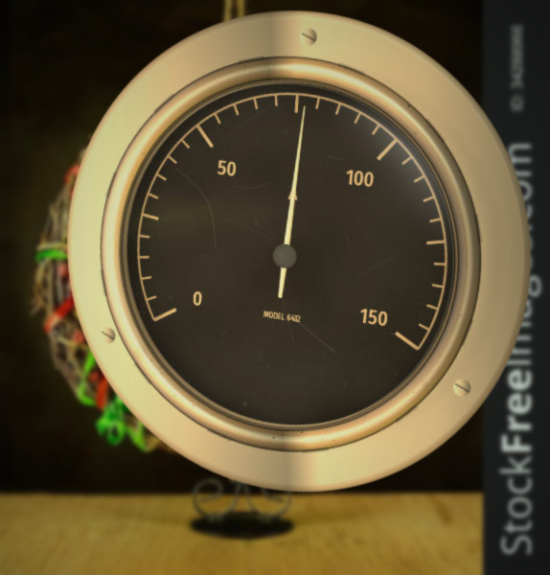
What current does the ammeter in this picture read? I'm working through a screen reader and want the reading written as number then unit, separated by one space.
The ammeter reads 77.5 A
